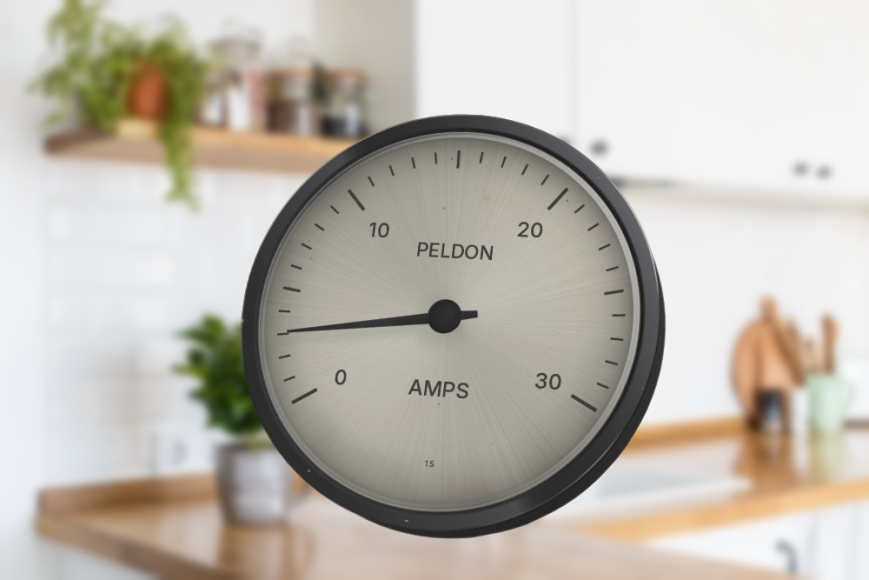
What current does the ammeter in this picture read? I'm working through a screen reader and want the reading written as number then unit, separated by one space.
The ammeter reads 3 A
